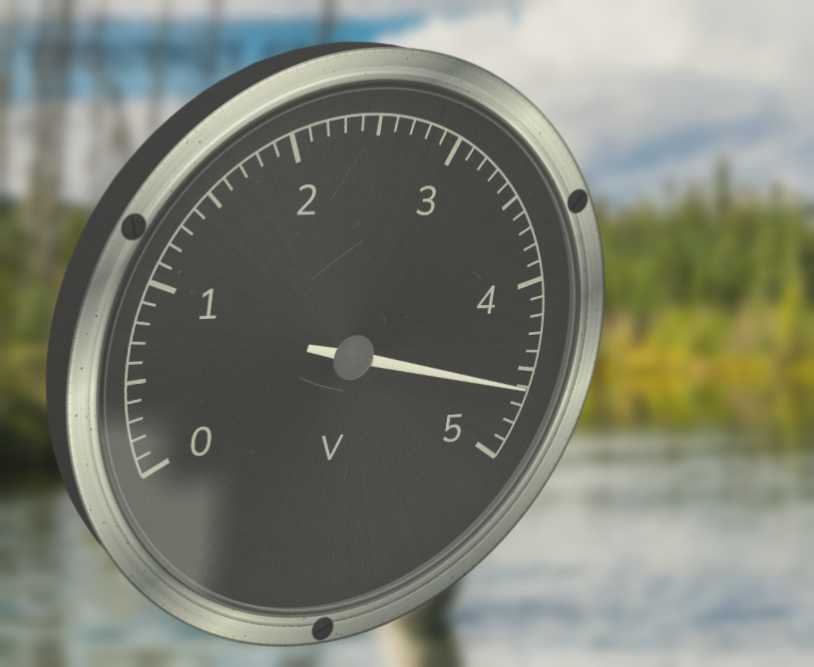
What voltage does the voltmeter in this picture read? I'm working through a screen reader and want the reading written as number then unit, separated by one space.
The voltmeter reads 4.6 V
